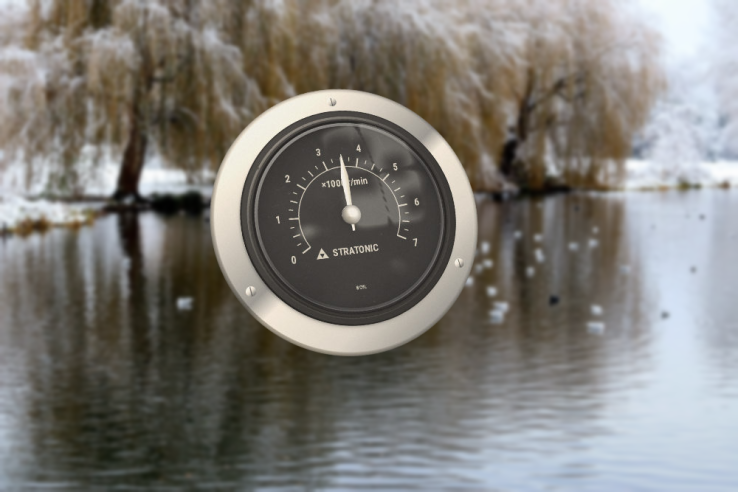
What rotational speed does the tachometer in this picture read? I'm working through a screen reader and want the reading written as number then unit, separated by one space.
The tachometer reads 3500 rpm
